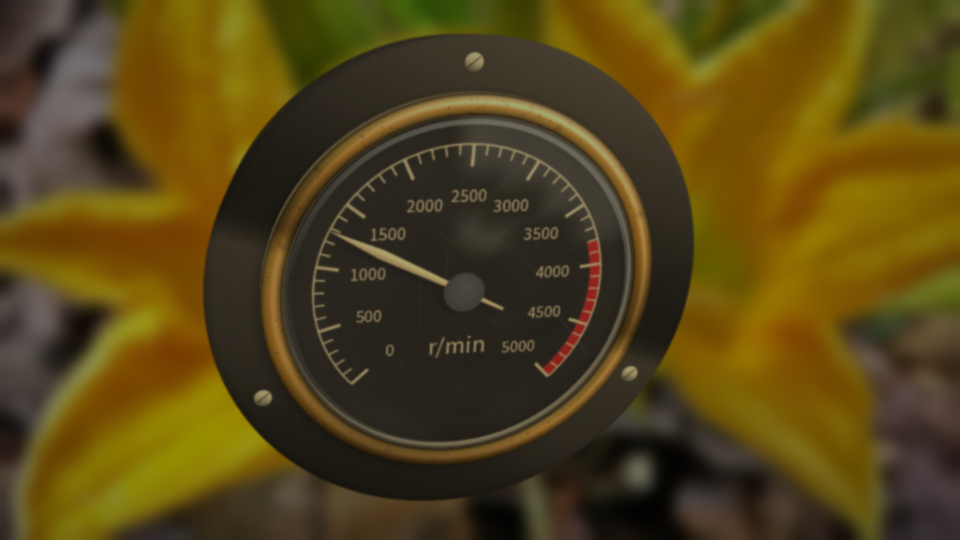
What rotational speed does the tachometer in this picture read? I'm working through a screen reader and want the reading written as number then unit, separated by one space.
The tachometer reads 1300 rpm
